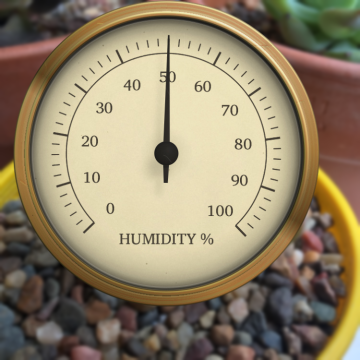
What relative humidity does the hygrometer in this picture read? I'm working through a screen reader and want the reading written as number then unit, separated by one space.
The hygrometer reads 50 %
